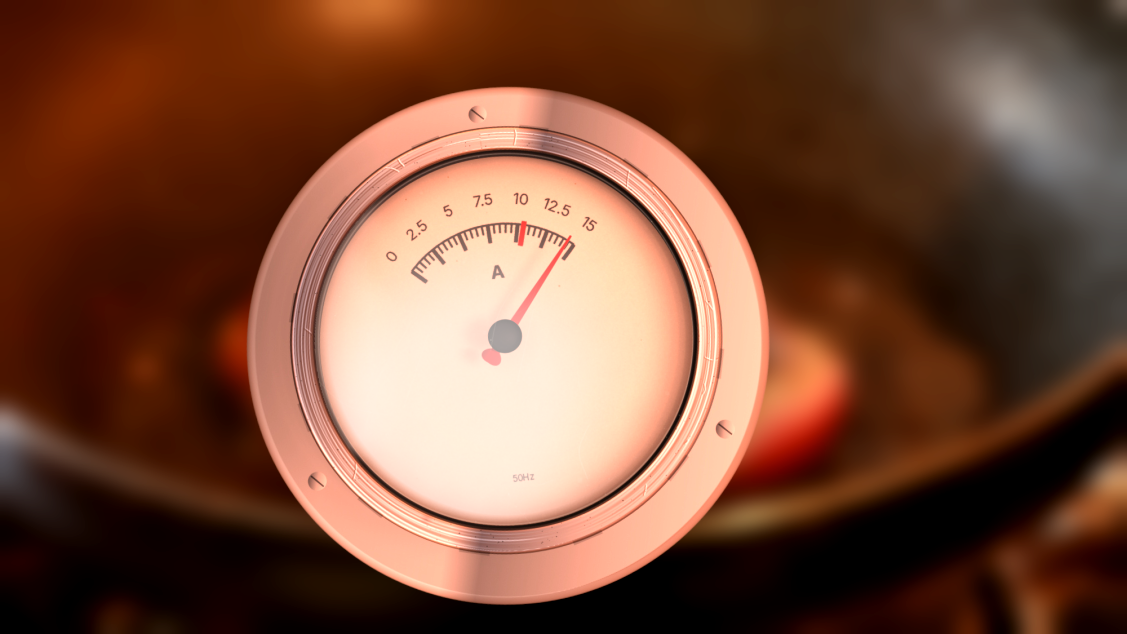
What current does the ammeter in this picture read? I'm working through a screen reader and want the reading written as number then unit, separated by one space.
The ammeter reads 14.5 A
